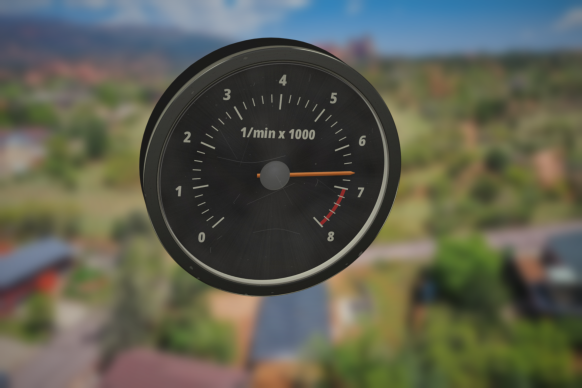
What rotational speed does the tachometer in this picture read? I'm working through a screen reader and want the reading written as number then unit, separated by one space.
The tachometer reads 6600 rpm
